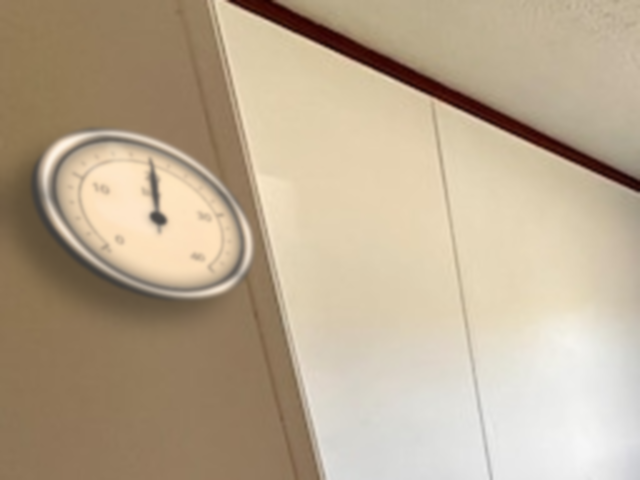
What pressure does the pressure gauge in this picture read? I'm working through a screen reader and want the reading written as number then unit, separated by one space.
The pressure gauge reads 20 bar
